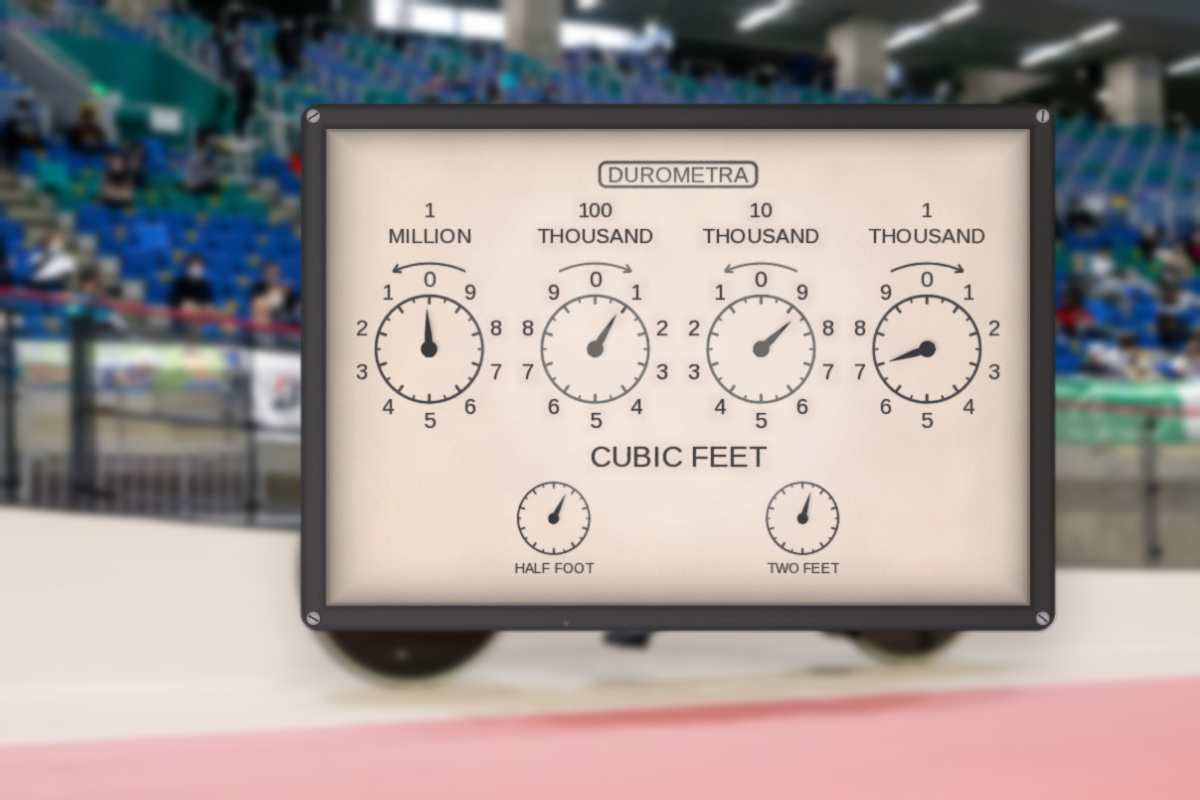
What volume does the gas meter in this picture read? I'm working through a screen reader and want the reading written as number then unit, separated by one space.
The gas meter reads 8700 ft³
